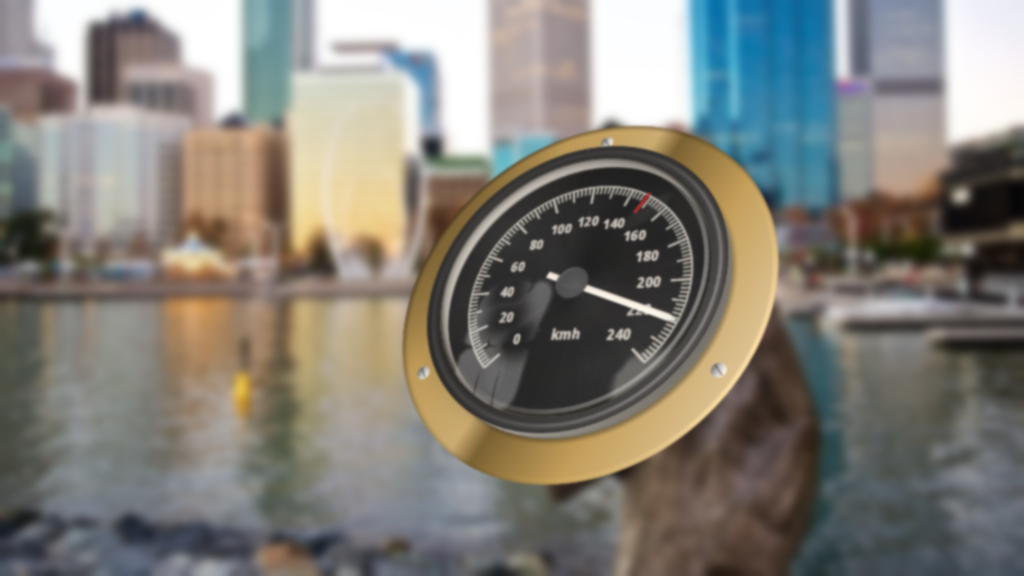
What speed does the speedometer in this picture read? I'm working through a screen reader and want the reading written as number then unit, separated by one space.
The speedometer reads 220 km/h
